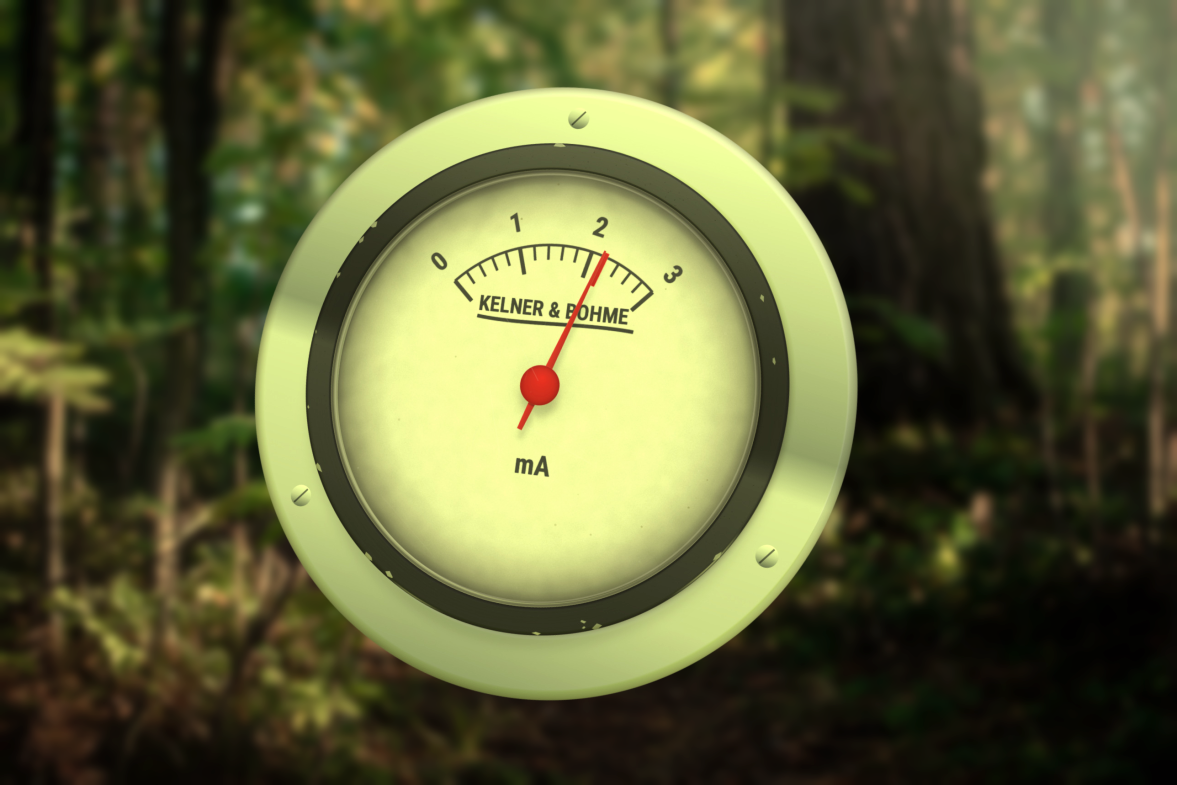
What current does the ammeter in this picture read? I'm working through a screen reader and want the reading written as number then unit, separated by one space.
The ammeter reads 2.2 mA
